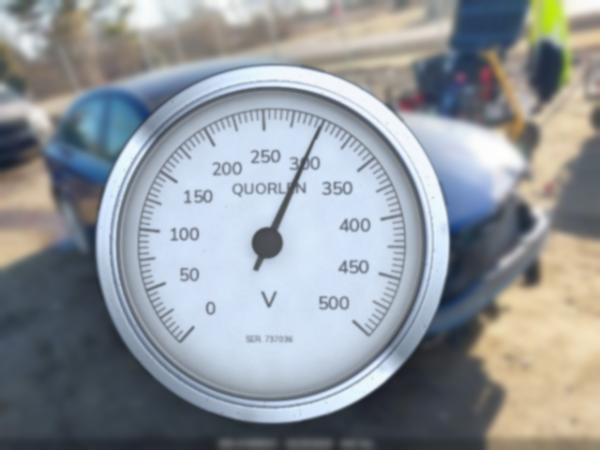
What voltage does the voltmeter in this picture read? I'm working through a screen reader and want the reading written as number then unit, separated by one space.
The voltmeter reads 300 V
